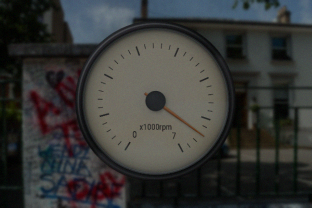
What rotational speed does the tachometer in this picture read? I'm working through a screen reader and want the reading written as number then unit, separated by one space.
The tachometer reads 6400 rpm
